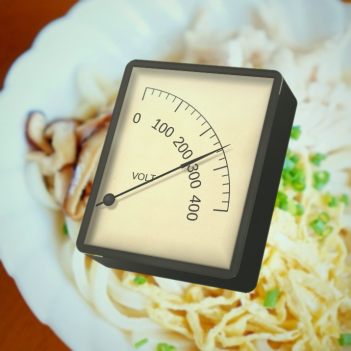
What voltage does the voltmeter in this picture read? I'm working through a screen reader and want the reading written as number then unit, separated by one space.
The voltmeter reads 260 V
